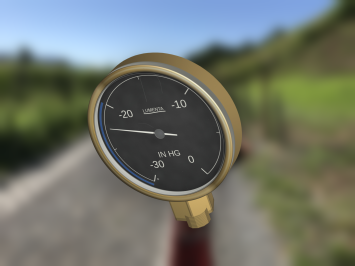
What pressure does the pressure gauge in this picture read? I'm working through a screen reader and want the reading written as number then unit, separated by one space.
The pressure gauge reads -22.5 inHg
